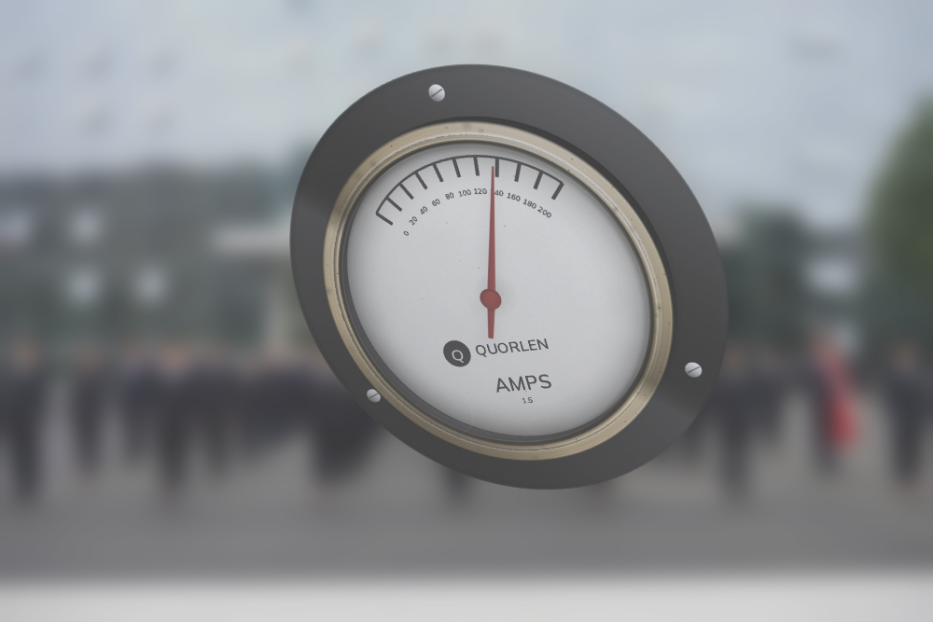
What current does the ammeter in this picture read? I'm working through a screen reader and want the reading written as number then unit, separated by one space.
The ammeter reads 140 A
